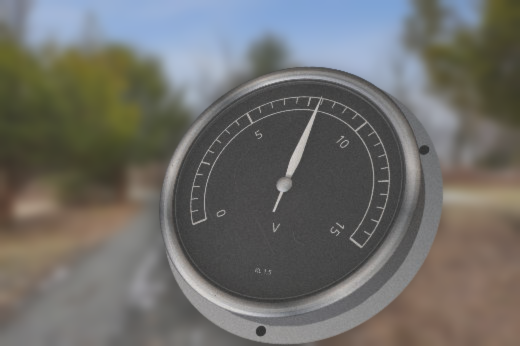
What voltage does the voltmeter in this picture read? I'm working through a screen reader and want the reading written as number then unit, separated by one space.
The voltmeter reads 8 V
